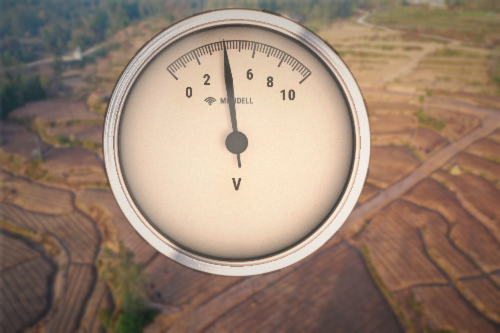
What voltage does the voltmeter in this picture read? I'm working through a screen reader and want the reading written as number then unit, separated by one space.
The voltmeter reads 4 V
